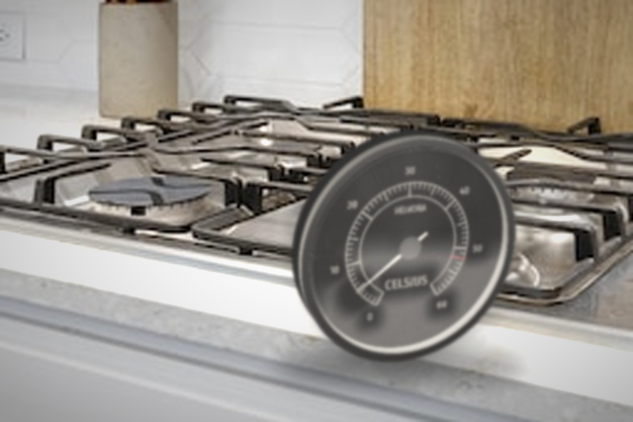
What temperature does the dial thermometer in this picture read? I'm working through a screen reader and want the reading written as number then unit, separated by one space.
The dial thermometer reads 5 °C
